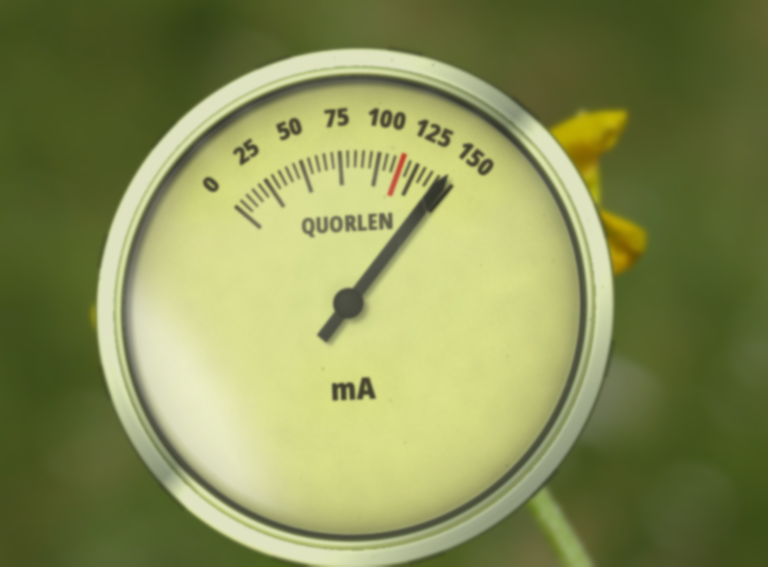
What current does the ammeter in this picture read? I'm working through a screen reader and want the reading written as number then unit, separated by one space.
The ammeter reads 145 mA
